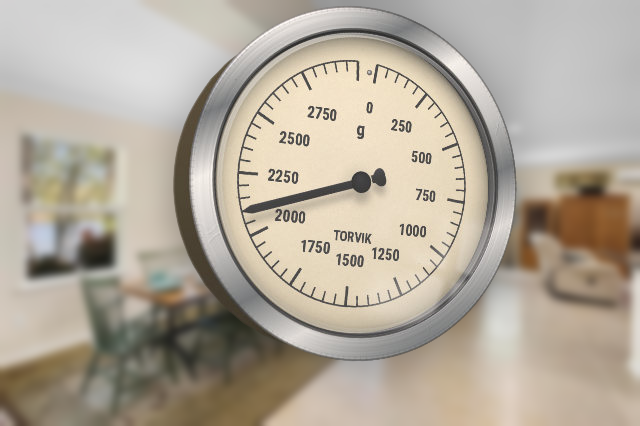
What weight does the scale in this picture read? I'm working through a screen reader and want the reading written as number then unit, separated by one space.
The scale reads 2100 g
